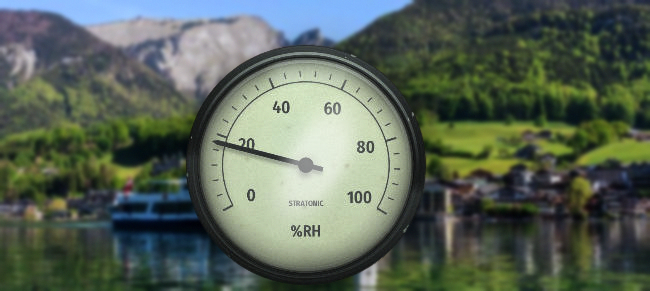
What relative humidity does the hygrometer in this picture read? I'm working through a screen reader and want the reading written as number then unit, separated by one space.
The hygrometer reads 18 %
